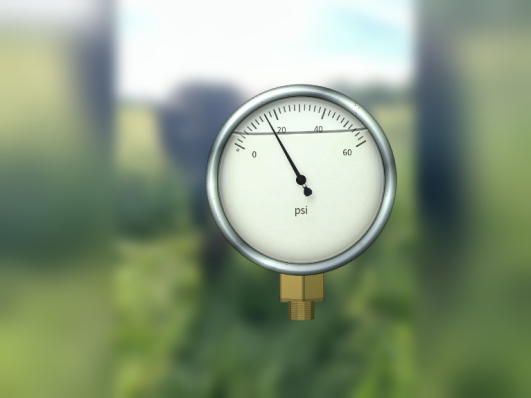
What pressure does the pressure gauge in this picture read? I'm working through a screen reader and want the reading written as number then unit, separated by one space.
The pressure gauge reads 16 psi
